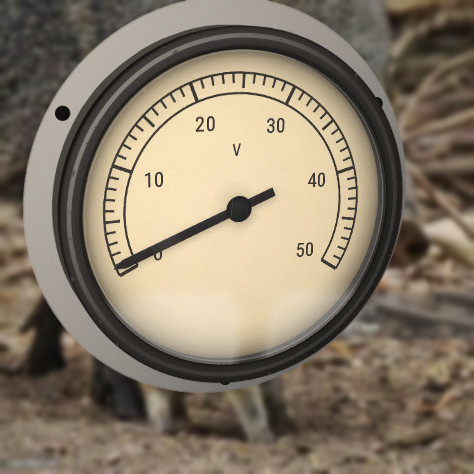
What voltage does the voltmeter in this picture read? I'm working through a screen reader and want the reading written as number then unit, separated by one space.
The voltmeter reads 1 V
